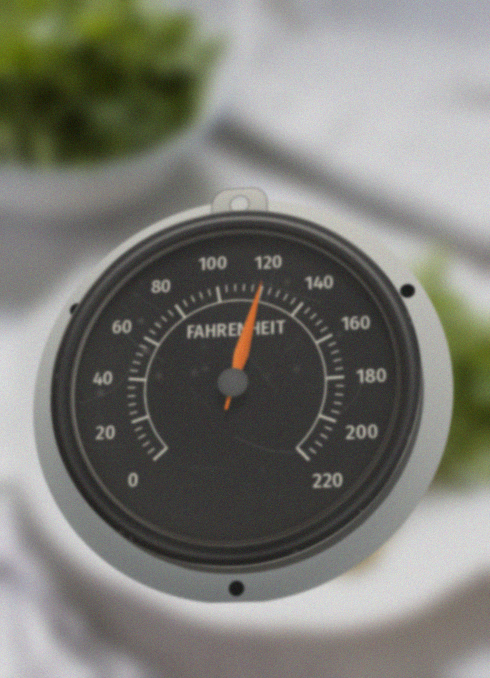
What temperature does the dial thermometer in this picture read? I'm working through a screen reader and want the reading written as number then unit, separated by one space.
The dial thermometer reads 120 °F
